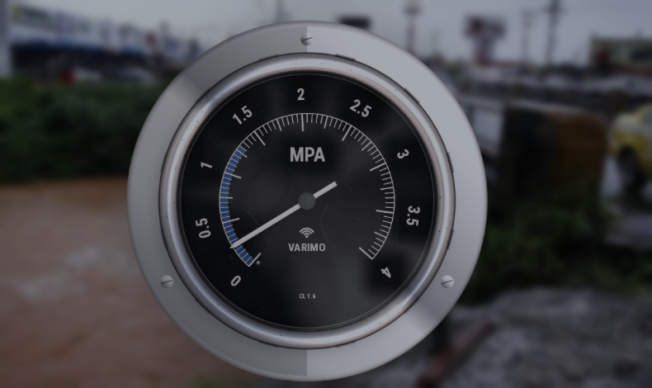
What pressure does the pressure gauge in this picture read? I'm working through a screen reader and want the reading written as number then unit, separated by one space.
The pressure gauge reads 0.25 MPa
